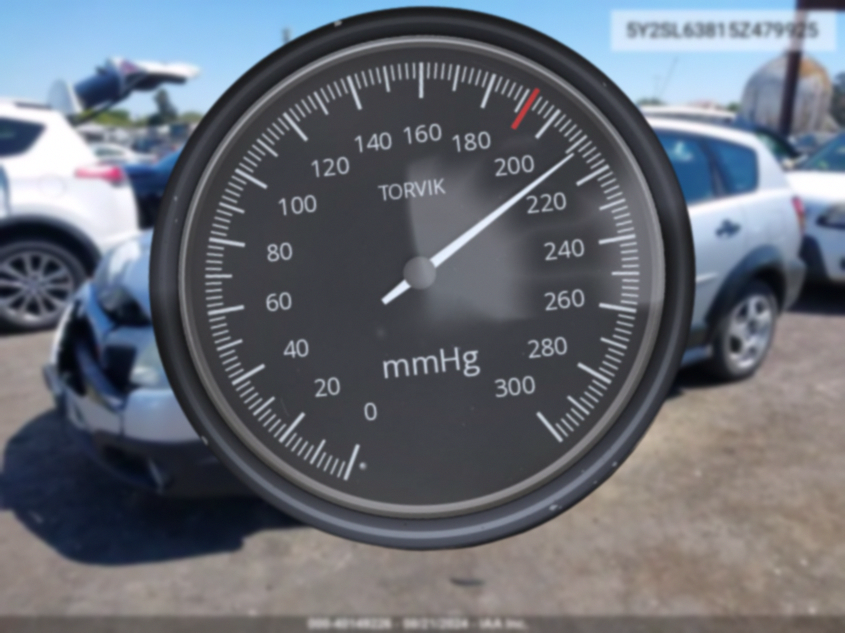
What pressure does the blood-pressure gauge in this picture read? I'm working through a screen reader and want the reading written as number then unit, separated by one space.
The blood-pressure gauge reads 212 mmHg
